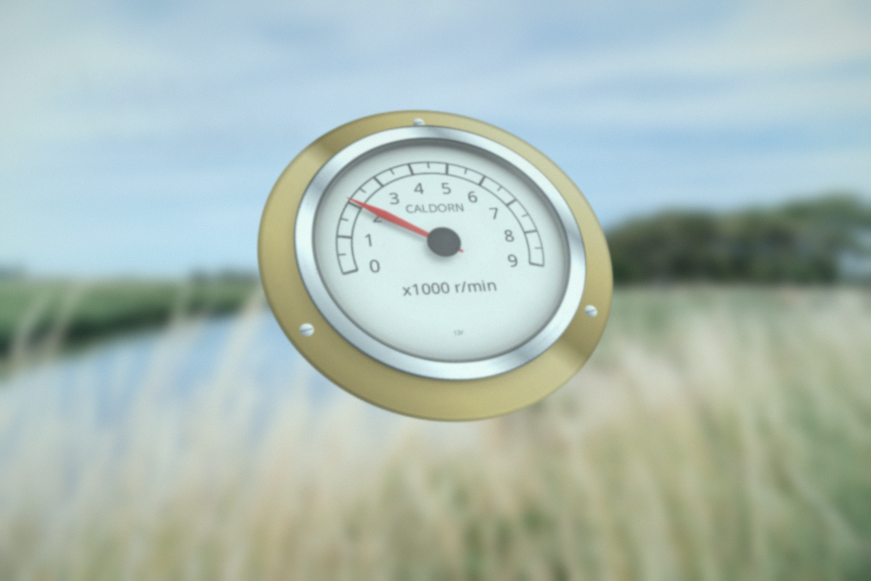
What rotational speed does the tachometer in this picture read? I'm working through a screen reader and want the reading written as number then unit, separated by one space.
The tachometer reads 2000 rpm
